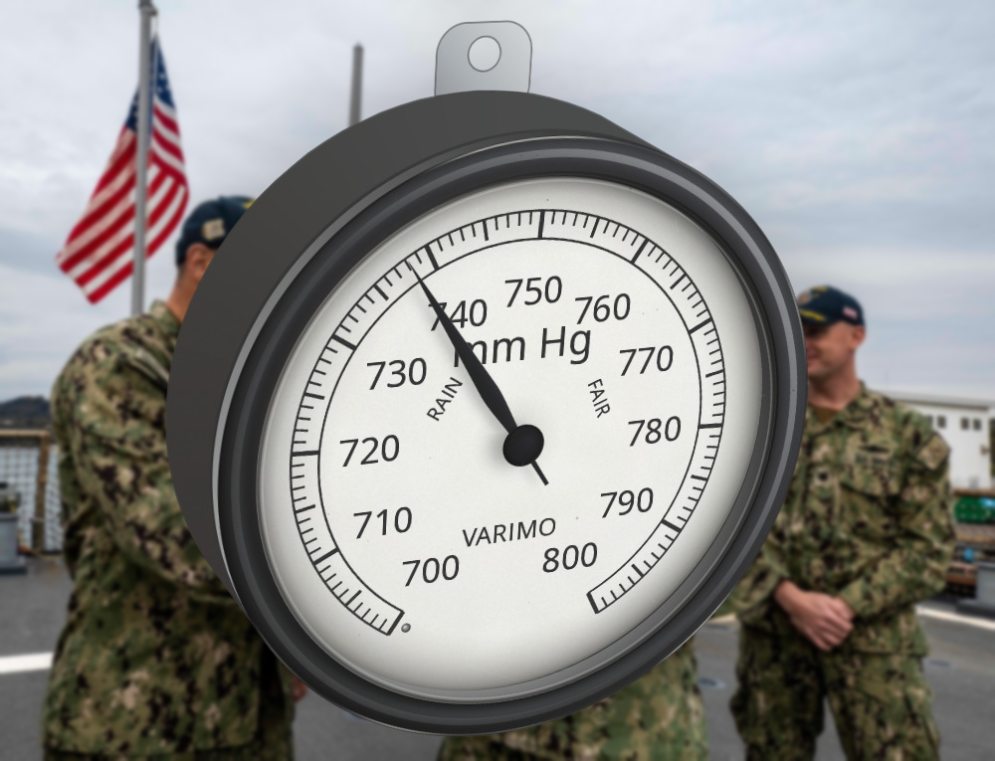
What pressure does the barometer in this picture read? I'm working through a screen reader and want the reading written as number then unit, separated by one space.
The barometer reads 738 mmHg
